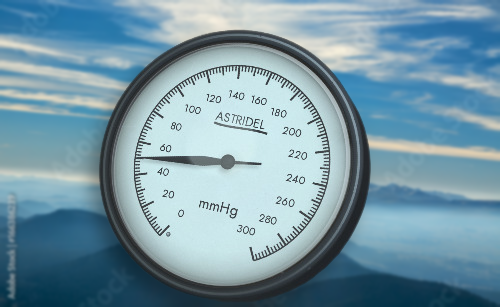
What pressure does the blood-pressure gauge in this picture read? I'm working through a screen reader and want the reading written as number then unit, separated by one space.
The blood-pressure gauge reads 50 mmHg
